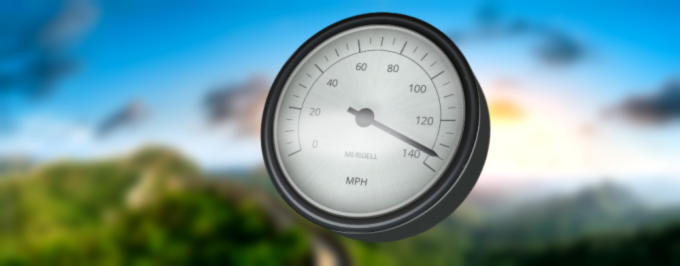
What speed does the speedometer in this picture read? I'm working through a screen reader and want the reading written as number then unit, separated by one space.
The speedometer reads 135 mph
